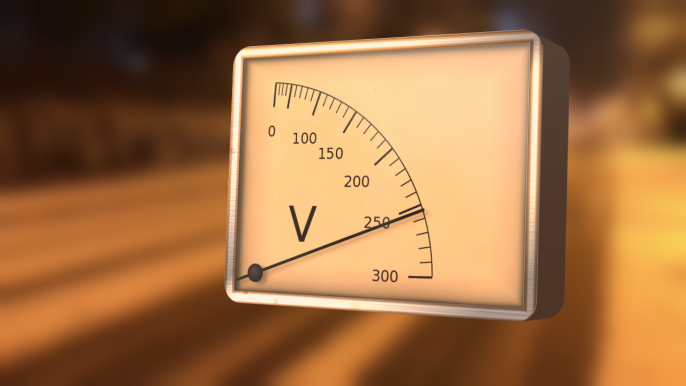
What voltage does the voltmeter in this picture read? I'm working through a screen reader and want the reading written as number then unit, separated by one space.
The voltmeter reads 255 V
